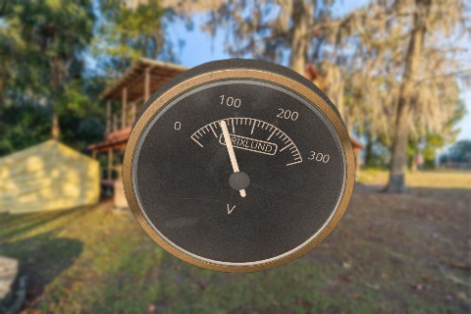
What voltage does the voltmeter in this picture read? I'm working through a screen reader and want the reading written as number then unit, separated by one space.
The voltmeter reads 80 V
